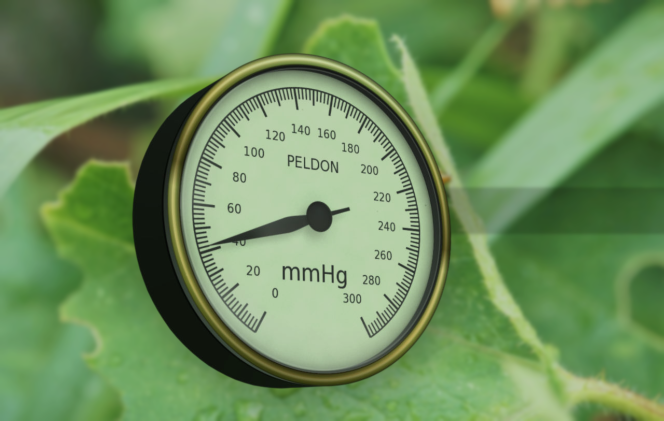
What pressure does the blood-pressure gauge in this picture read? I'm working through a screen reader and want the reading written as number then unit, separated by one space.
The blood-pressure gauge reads 42 mmHg
